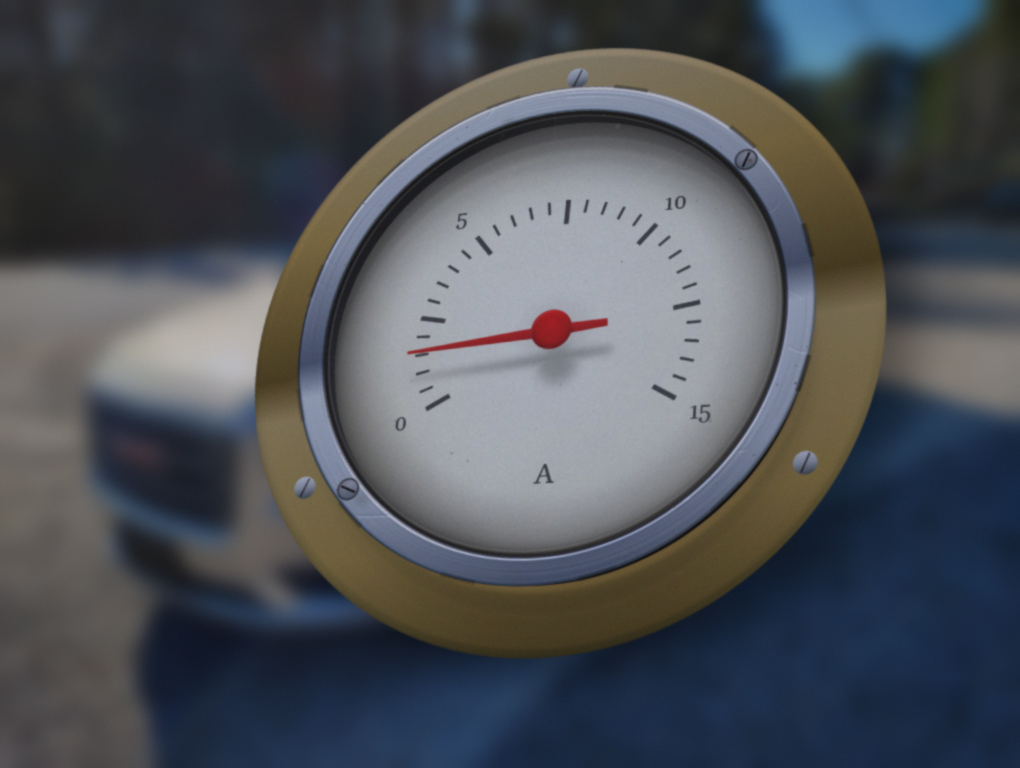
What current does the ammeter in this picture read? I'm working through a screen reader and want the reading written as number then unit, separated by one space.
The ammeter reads 1.5 A
